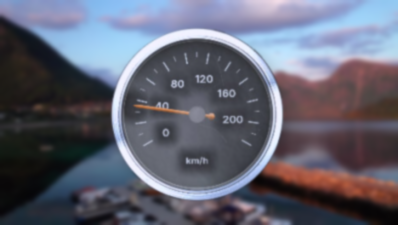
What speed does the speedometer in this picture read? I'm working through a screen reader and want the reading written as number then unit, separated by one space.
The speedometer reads 35 km/h
